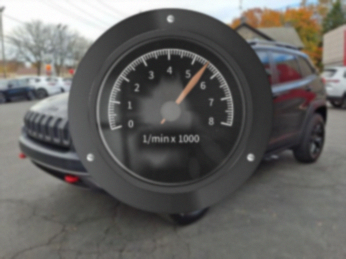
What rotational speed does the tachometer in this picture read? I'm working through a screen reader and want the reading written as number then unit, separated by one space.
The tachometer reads 5500 rpm
